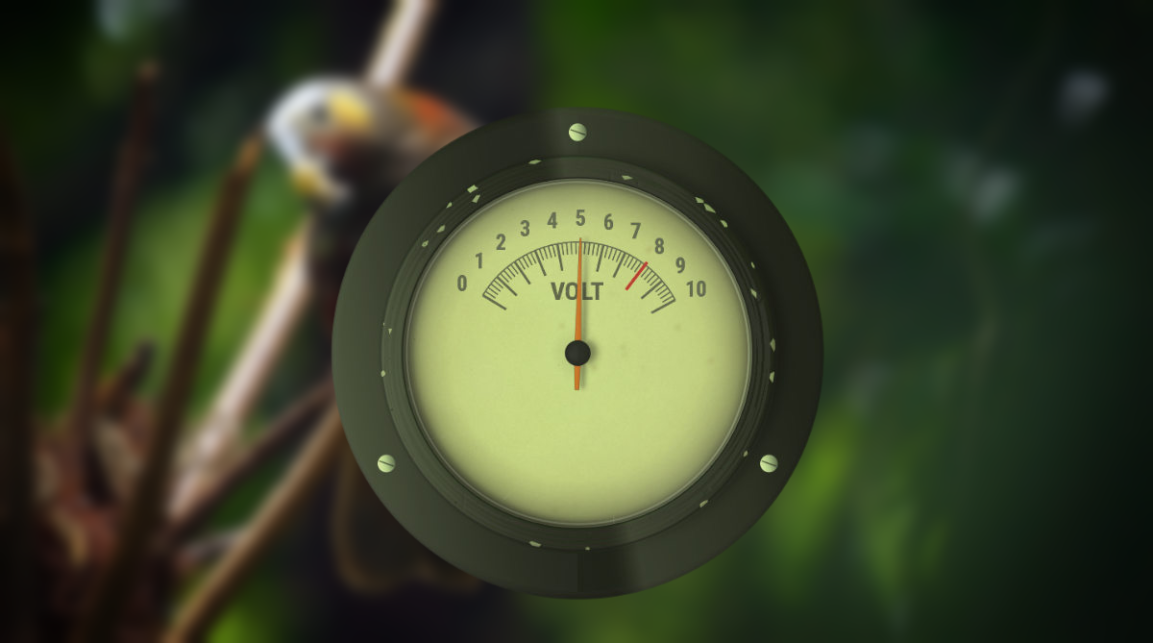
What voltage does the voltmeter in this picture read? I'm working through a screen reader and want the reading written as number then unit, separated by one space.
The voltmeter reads 5 V
